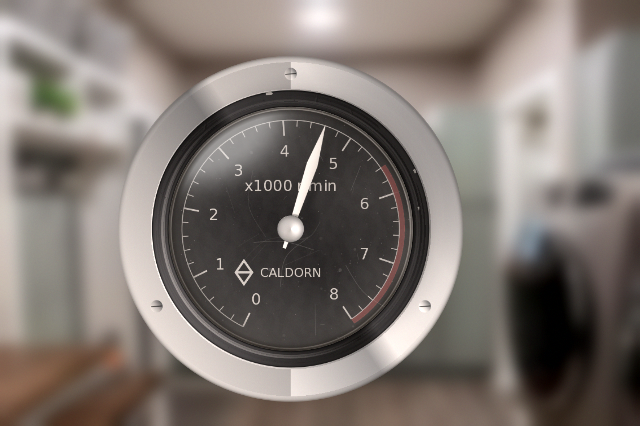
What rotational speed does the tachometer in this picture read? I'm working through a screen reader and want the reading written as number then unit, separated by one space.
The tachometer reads 4600 rpm
